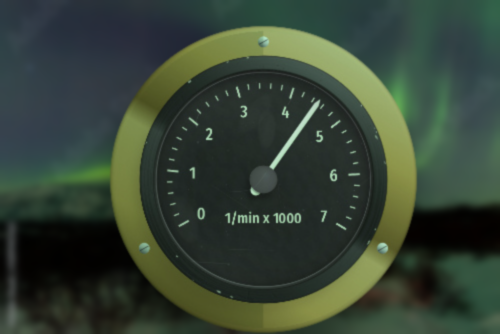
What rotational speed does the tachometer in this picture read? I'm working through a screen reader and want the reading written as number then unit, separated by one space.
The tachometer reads 4500 rpm
